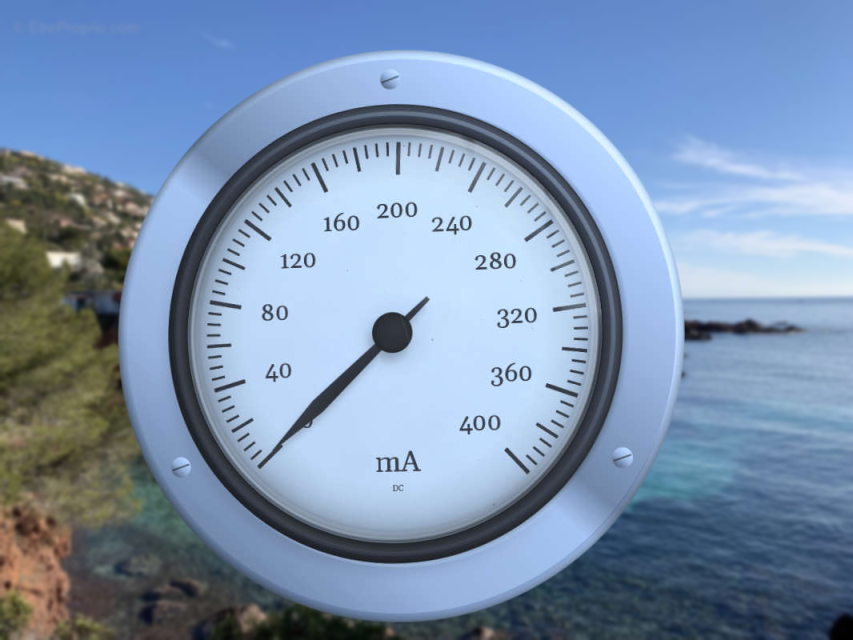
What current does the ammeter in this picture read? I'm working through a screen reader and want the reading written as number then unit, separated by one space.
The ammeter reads 0 mA
